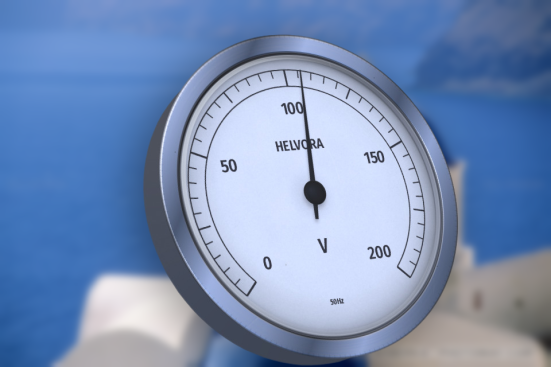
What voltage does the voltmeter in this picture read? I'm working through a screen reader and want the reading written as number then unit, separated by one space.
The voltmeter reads 105 V
